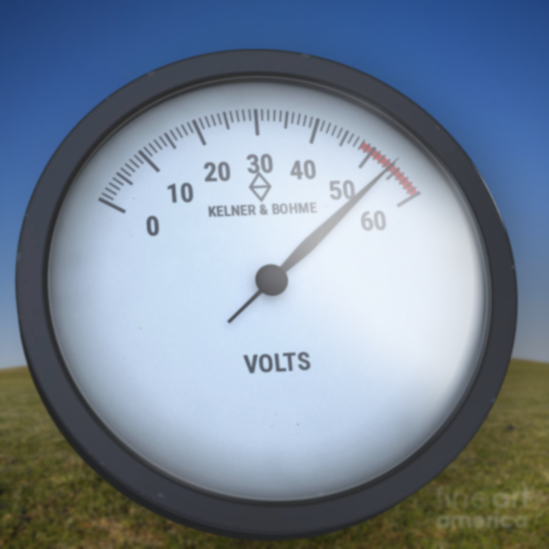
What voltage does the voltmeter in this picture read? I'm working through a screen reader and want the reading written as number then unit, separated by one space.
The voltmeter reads 54 V
